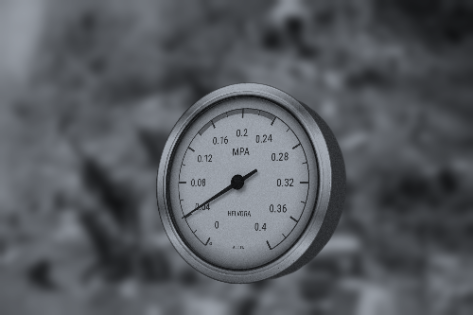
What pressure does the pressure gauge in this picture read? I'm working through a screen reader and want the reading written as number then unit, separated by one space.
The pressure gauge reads 0.04 MPa
